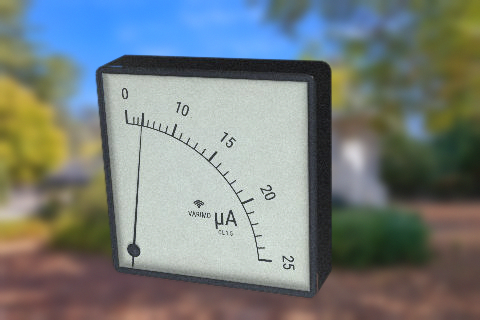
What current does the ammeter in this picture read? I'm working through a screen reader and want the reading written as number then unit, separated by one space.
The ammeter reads 5 µA
